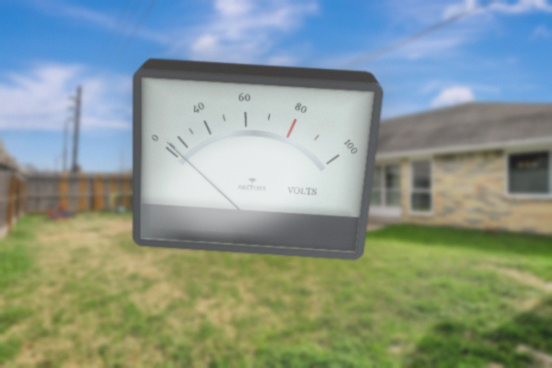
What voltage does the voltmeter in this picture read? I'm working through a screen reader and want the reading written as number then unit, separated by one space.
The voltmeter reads 10 V
